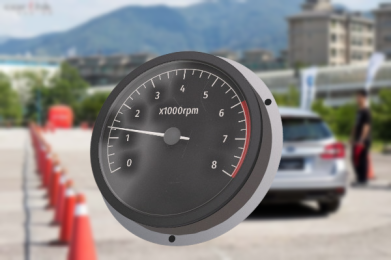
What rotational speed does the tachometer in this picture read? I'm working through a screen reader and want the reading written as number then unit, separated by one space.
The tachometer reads 1250 rpm
